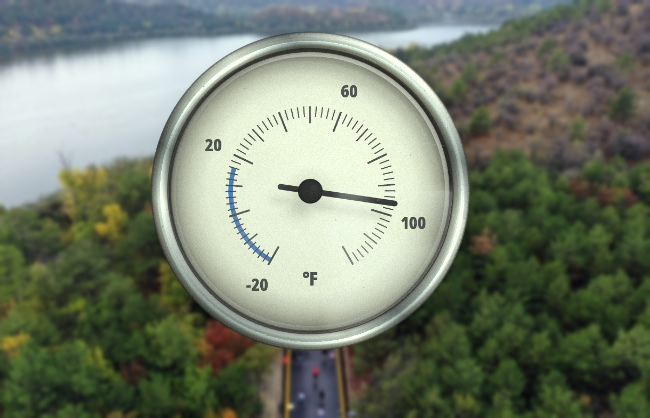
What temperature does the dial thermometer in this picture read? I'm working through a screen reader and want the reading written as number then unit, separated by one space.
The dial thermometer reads 96 °F
